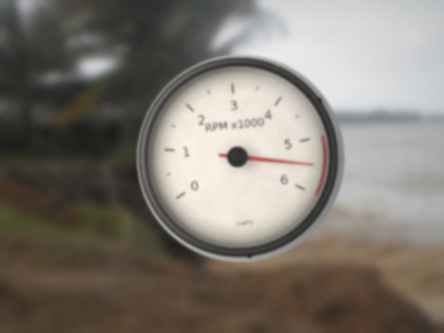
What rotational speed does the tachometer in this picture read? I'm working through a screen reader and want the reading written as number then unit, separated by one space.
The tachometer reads 5500 rpm
